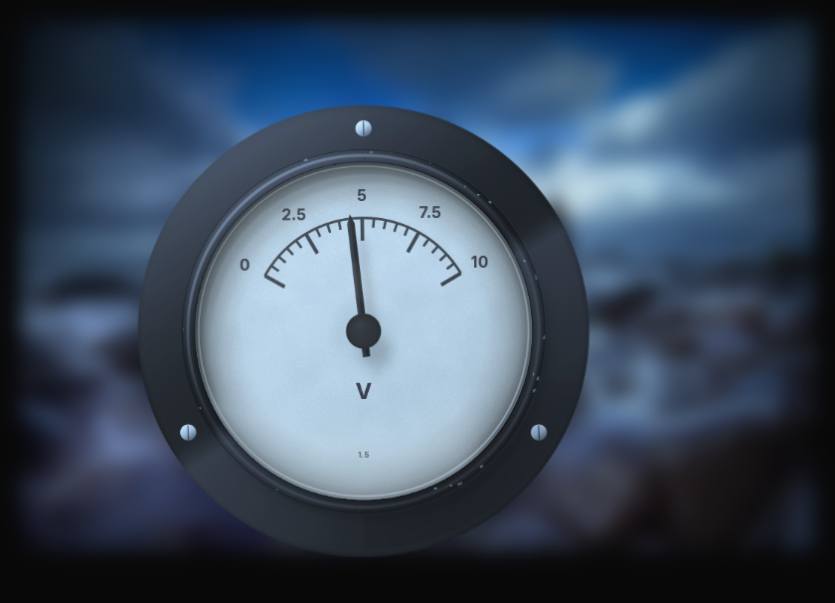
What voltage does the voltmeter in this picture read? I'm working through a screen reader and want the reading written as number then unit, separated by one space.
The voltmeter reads 4.5 V
